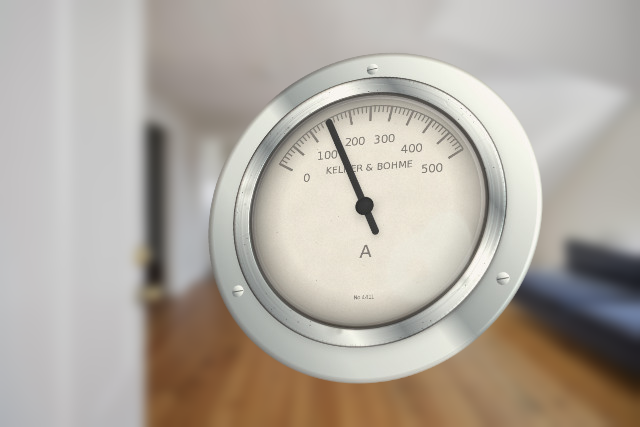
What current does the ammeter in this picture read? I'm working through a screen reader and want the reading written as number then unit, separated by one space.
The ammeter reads 150 A
